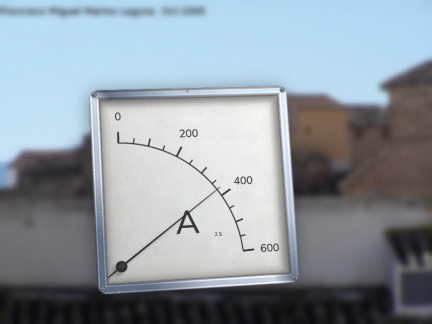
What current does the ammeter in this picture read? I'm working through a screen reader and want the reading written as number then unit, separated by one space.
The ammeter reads 375 A
